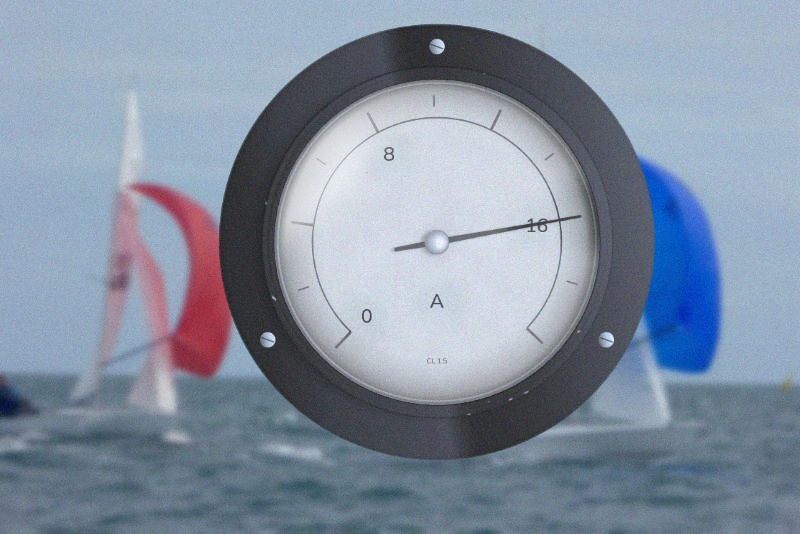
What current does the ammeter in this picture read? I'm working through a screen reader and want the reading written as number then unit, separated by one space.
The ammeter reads 16 A
